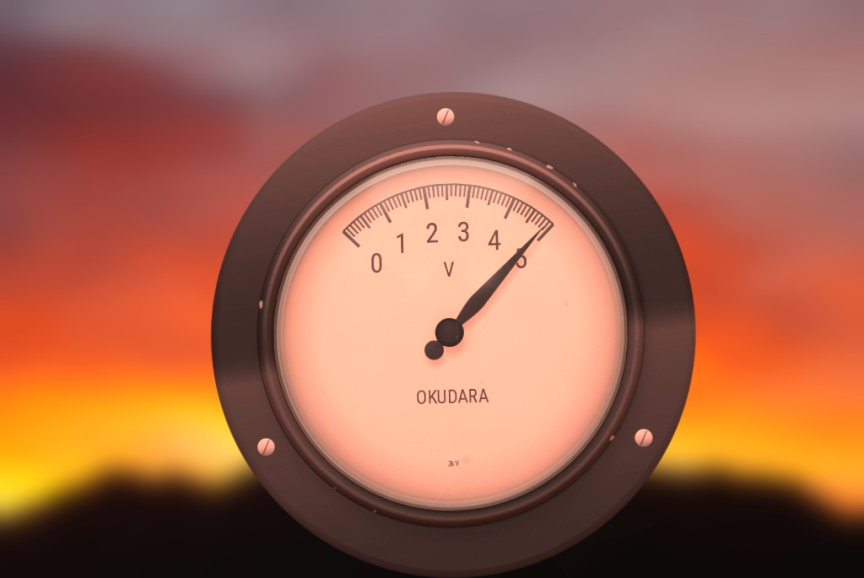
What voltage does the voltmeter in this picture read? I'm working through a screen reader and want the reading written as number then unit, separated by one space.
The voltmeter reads 4.9 V
